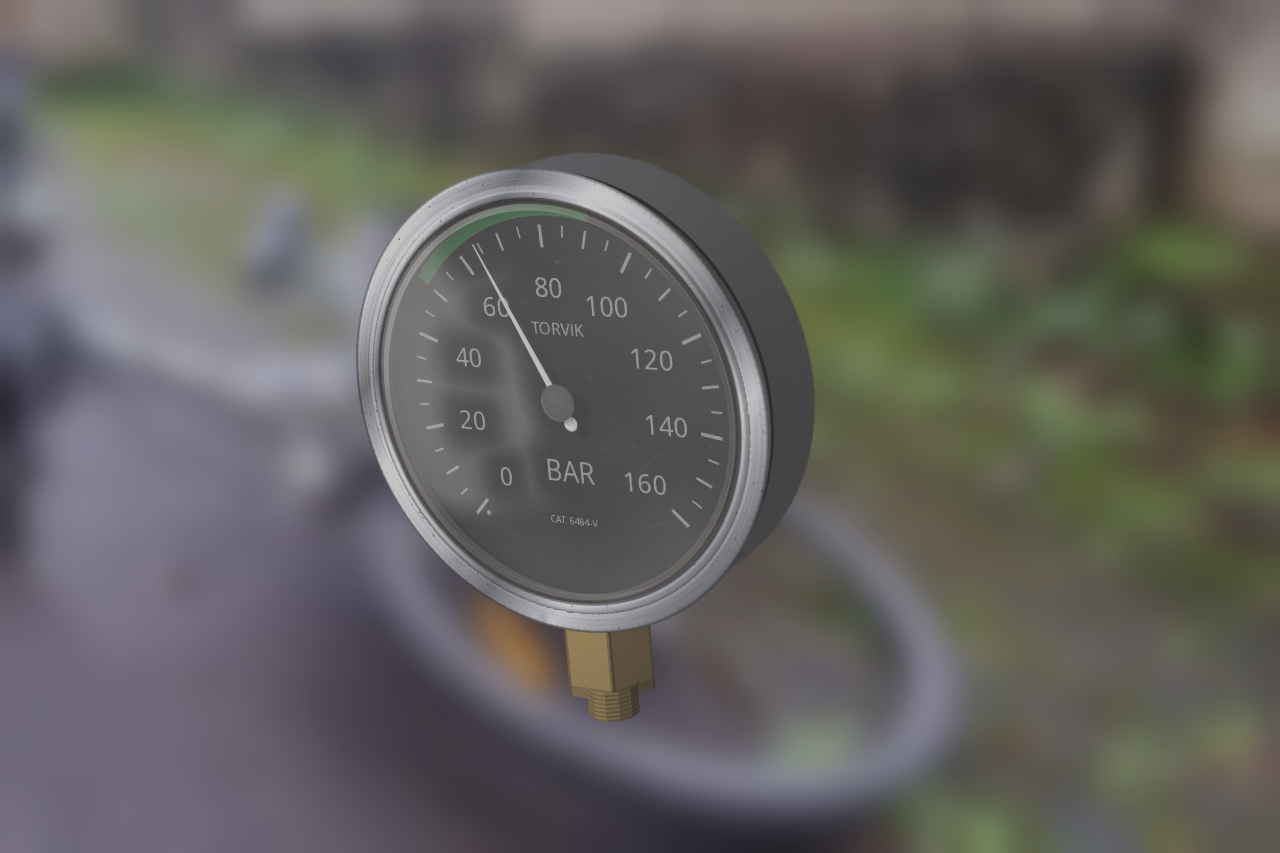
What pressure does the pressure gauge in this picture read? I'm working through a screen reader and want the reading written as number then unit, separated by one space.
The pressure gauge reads 65 bar
